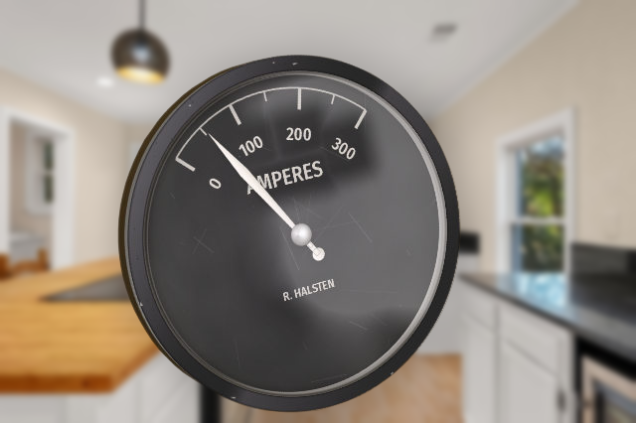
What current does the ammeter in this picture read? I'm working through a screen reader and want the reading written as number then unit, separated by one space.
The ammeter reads 50 A
